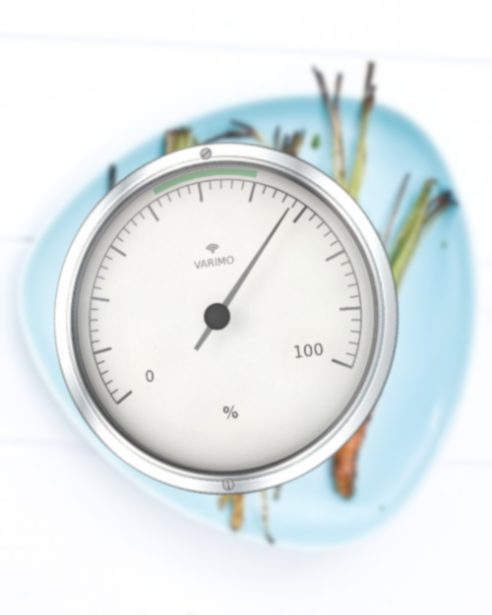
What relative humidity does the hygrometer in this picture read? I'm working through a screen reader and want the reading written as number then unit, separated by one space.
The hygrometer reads 68 %
